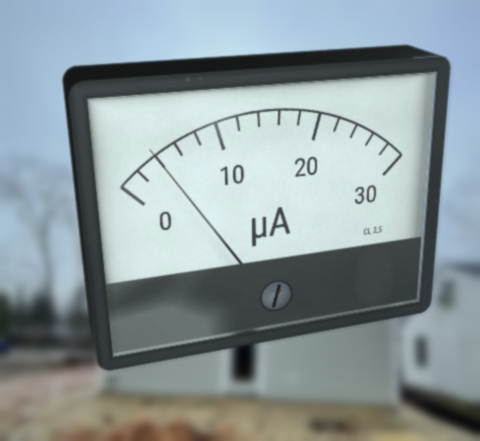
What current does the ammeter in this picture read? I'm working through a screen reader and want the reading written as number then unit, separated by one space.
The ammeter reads 4 µA
